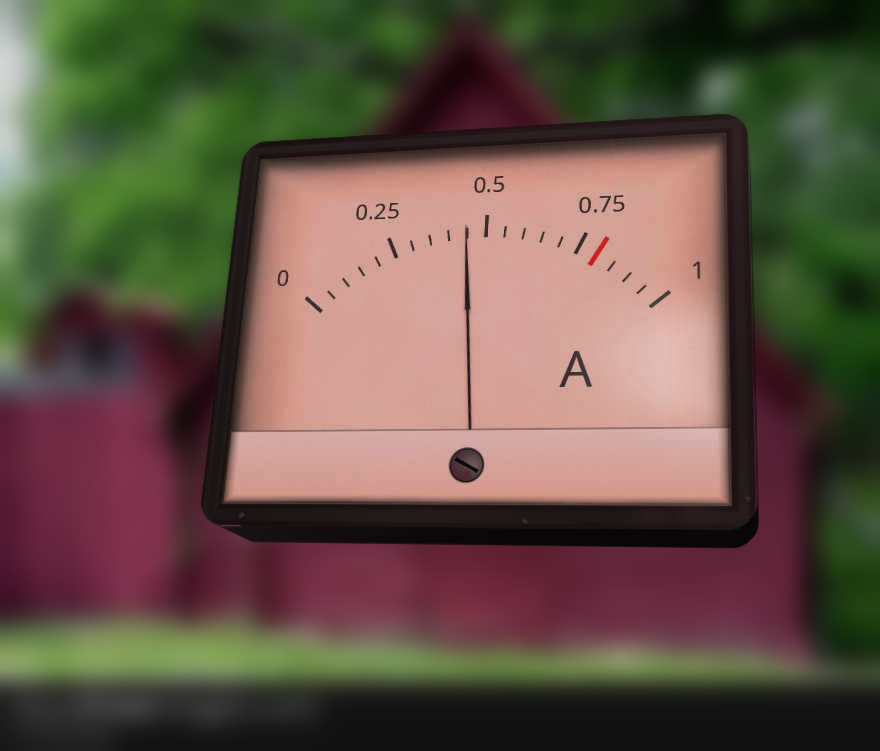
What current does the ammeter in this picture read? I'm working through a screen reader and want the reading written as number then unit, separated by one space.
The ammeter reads 0.45 A
